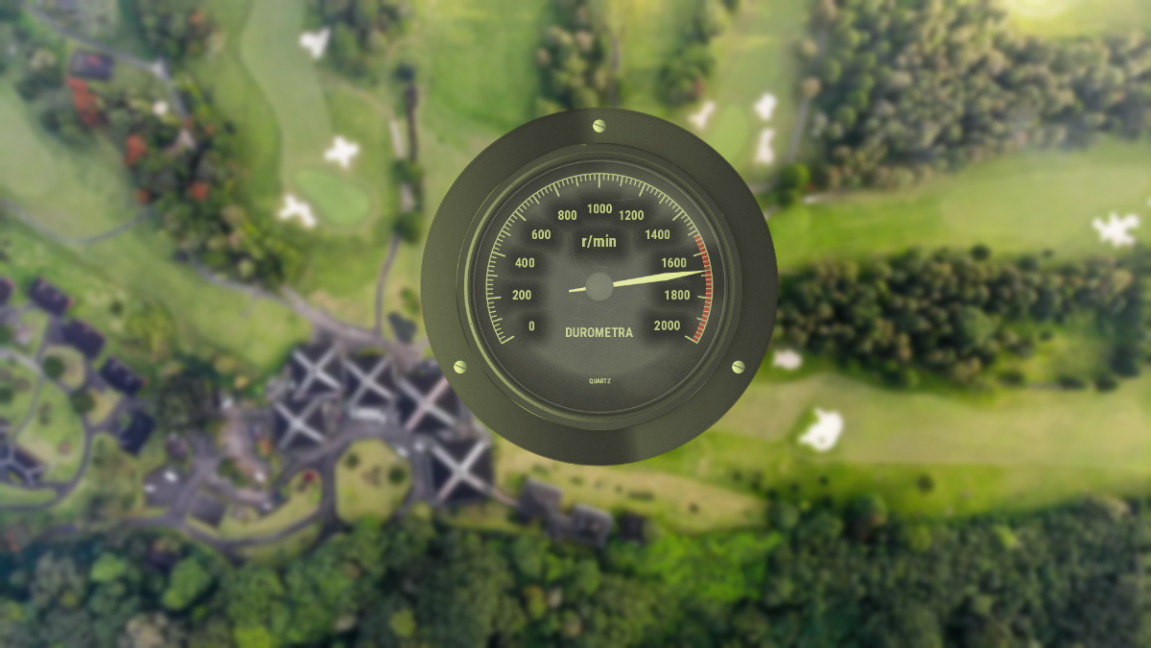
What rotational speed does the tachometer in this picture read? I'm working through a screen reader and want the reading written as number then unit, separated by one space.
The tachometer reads 1680 rpm
